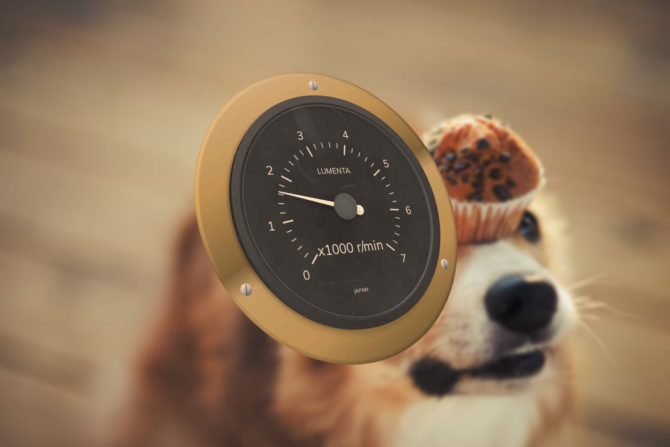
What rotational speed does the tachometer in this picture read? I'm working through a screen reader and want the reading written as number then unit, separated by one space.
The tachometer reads 1600 rpm
